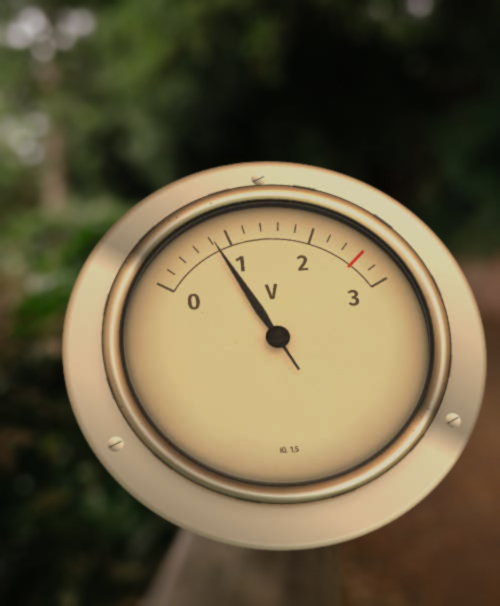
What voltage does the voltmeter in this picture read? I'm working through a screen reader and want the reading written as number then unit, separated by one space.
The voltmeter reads 0.8 V
